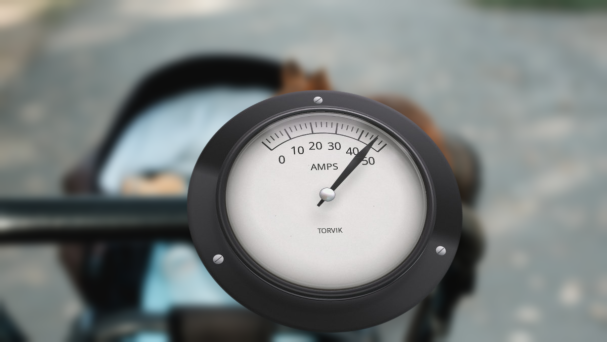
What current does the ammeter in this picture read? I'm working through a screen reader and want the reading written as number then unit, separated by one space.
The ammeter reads 46 A
